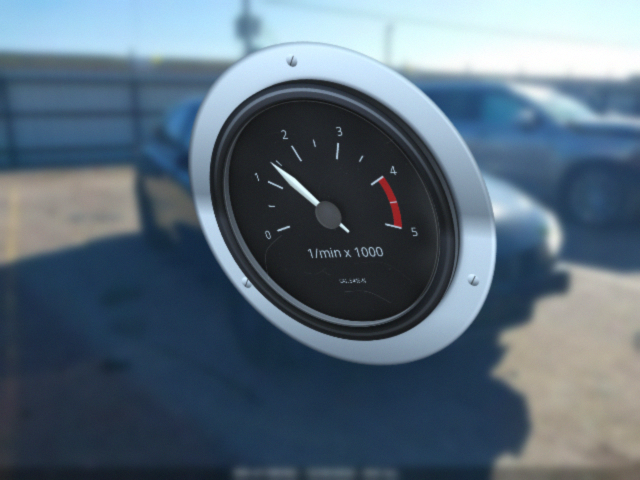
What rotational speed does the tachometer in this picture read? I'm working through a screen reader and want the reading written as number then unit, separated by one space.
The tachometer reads 1500 rpm
